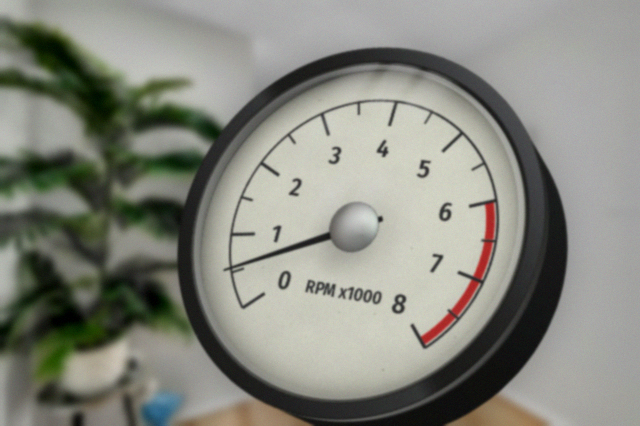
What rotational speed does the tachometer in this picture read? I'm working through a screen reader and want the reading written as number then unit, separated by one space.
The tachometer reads 500 rpm
